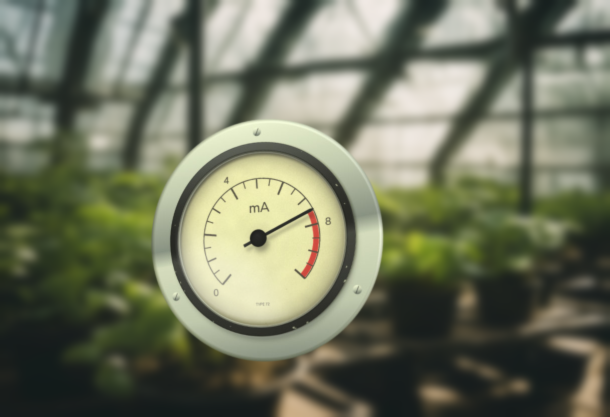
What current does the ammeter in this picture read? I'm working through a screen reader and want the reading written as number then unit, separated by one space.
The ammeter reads 7.5 mA
